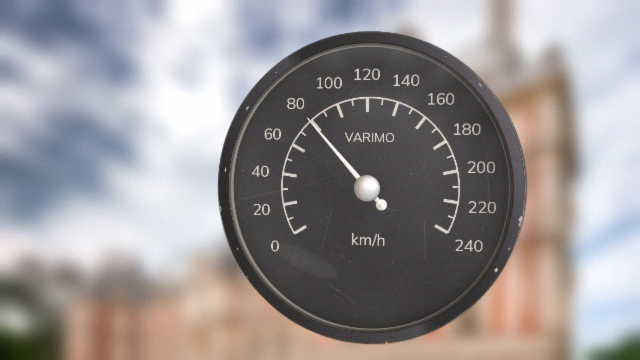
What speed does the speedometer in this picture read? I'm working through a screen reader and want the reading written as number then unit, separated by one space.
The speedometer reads 80 km/h
